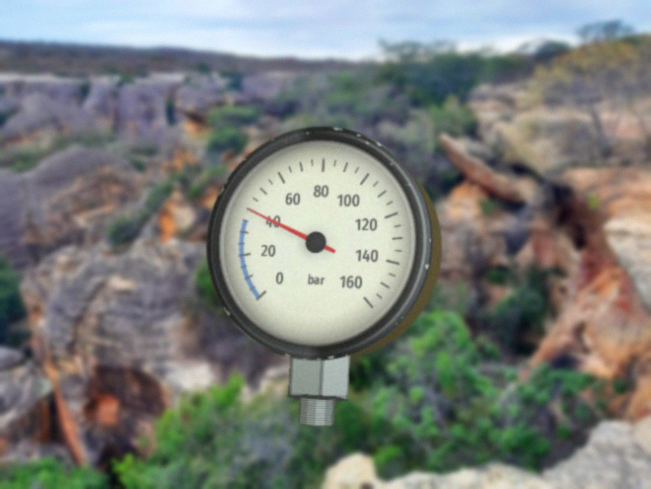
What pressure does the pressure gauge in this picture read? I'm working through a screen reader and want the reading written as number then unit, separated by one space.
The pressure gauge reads 40 bar
